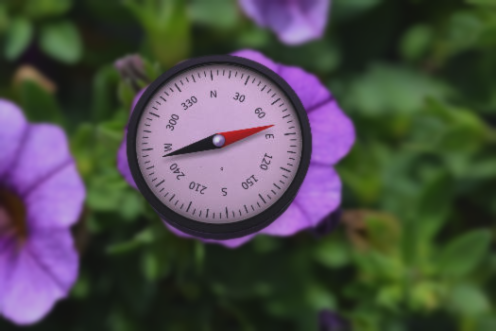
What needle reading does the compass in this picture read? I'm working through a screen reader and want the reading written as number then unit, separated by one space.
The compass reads 80 °
